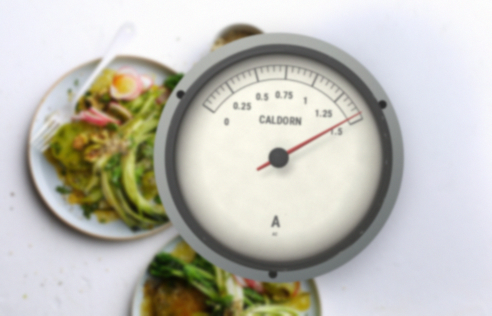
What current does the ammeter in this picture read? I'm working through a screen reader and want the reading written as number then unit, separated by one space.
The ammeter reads 1.45 A
